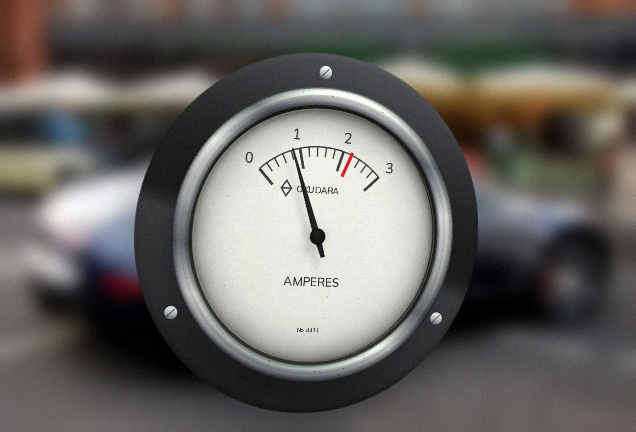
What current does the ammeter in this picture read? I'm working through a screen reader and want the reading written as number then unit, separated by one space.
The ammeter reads 0.8 A
